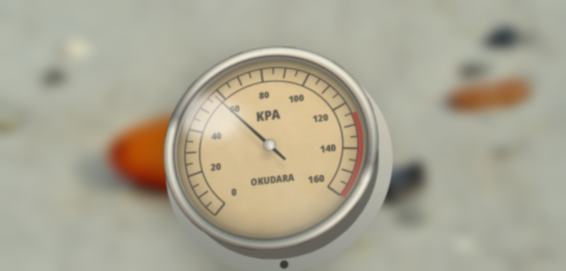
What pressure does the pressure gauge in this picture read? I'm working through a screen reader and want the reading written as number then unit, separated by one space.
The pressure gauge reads 57.5 kPa
